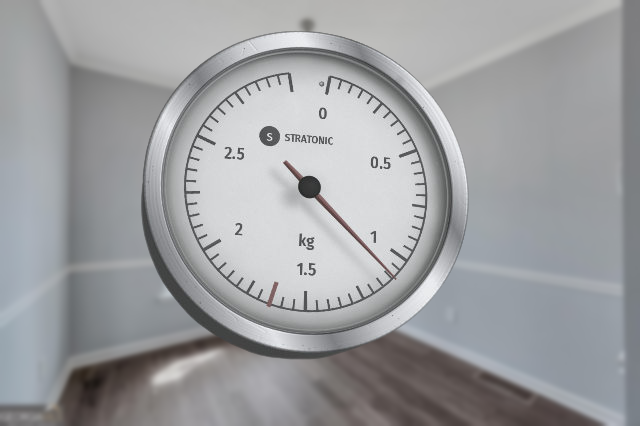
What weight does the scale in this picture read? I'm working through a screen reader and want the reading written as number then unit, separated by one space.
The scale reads 1.1 kg
